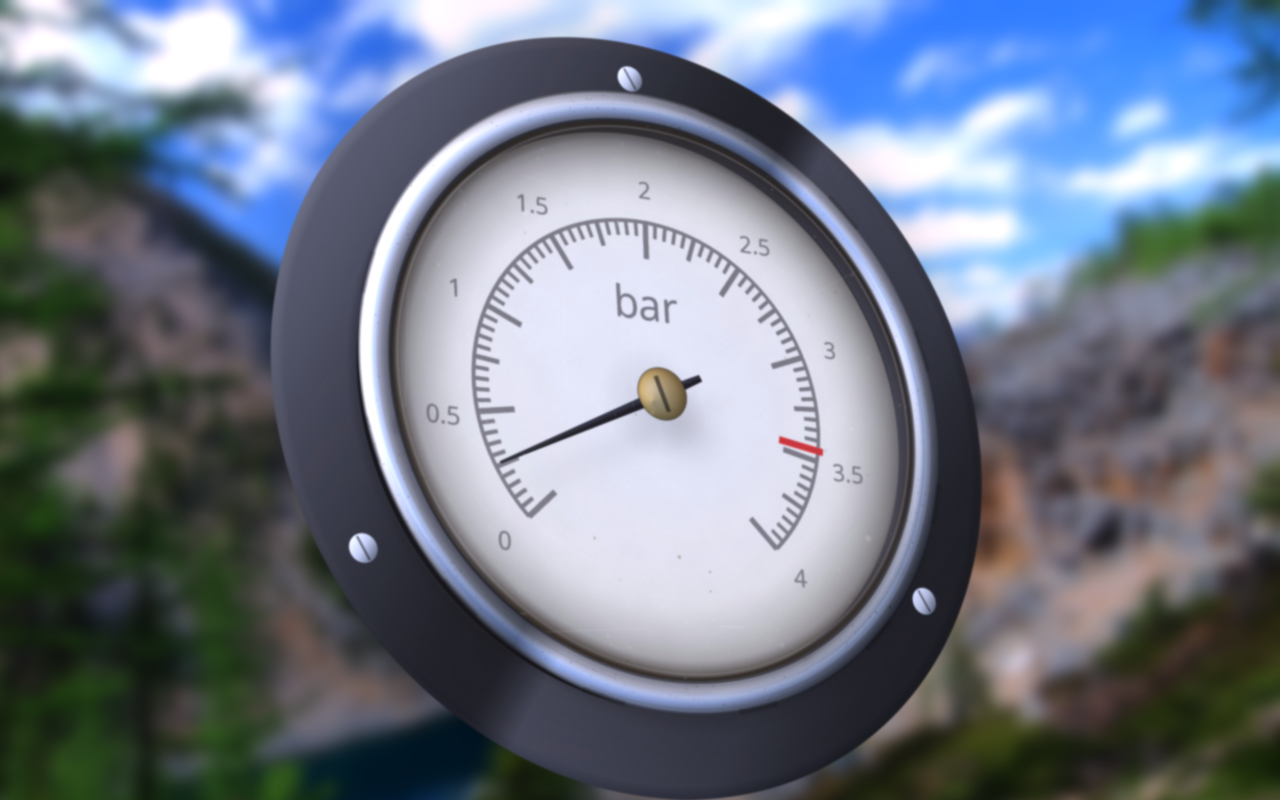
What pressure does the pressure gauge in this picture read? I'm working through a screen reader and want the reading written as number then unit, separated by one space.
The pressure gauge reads 0.25 bar
